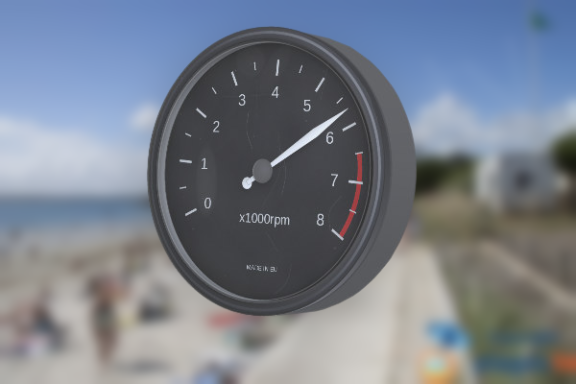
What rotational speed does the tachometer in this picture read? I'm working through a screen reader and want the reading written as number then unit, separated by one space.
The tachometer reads 5750 rpm
